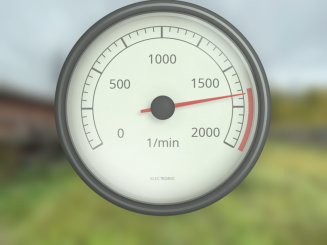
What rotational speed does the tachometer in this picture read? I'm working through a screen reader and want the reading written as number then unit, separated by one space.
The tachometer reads 1675 rpm
